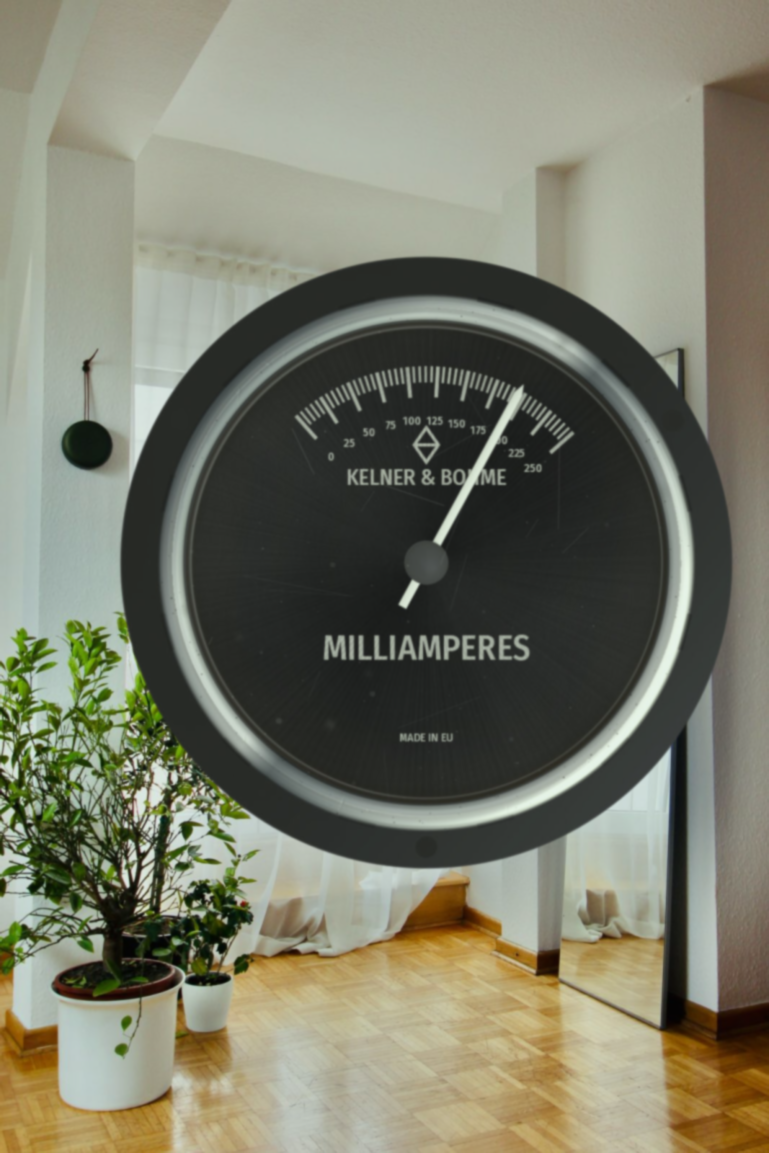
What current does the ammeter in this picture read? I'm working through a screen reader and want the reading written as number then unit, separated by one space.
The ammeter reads 195 mA
